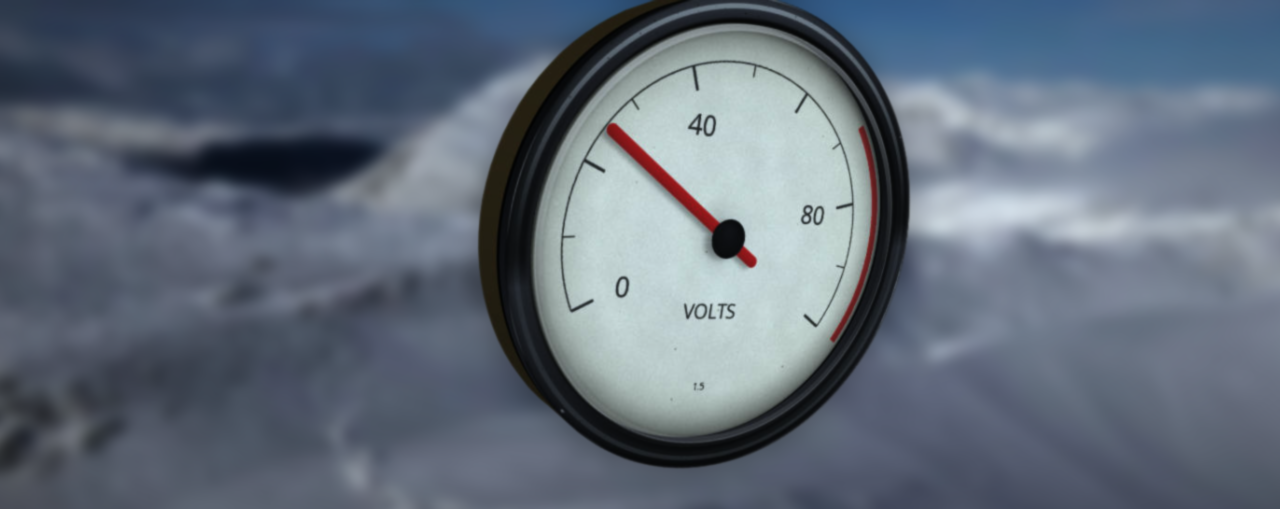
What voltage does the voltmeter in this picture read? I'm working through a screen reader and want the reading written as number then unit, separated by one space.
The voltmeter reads 25 V
